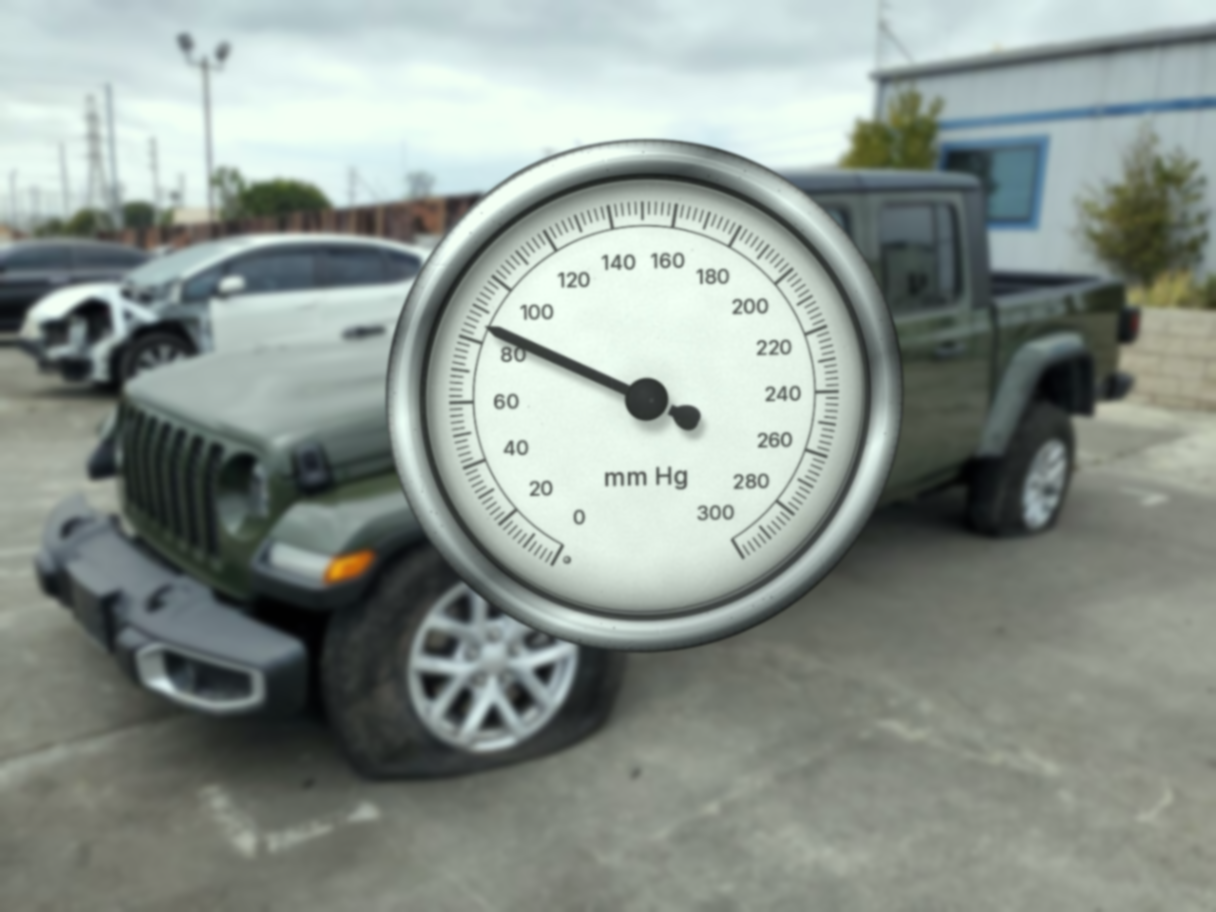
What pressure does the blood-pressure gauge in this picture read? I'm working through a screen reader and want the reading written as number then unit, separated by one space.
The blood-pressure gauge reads 86 mmHg
